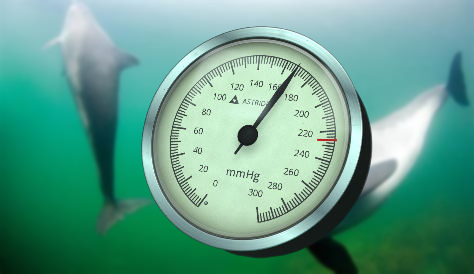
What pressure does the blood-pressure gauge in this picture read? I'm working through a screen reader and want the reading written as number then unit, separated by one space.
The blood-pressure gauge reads 170 mmHg
